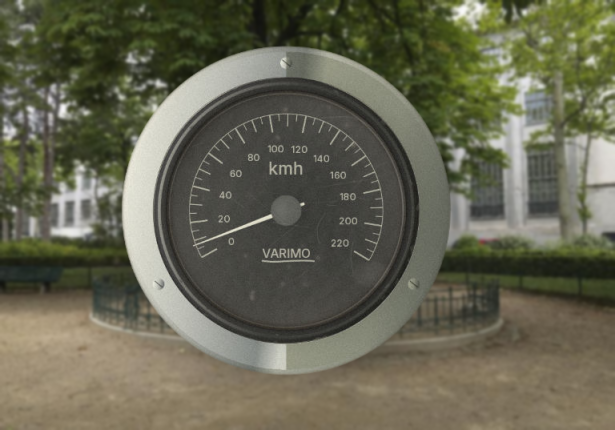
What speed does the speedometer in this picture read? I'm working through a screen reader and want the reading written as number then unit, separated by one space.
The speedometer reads 7.5 km/h
